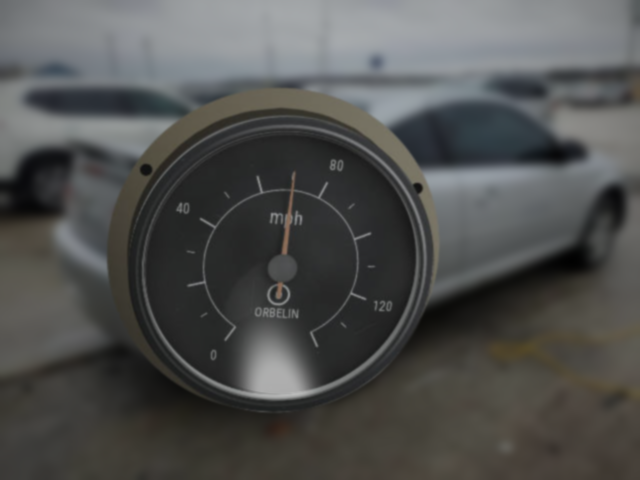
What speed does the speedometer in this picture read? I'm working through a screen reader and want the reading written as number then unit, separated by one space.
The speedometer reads 70 mph
